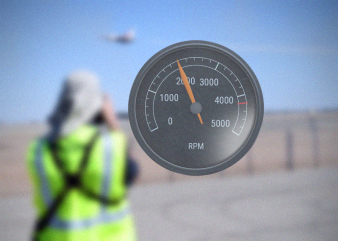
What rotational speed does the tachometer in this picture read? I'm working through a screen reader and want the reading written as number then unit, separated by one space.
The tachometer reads 2000 rpm
